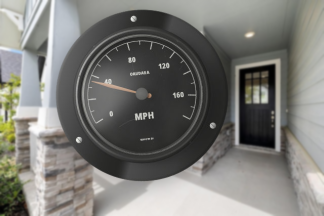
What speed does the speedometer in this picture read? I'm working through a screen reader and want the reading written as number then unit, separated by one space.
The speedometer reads 35 mph
